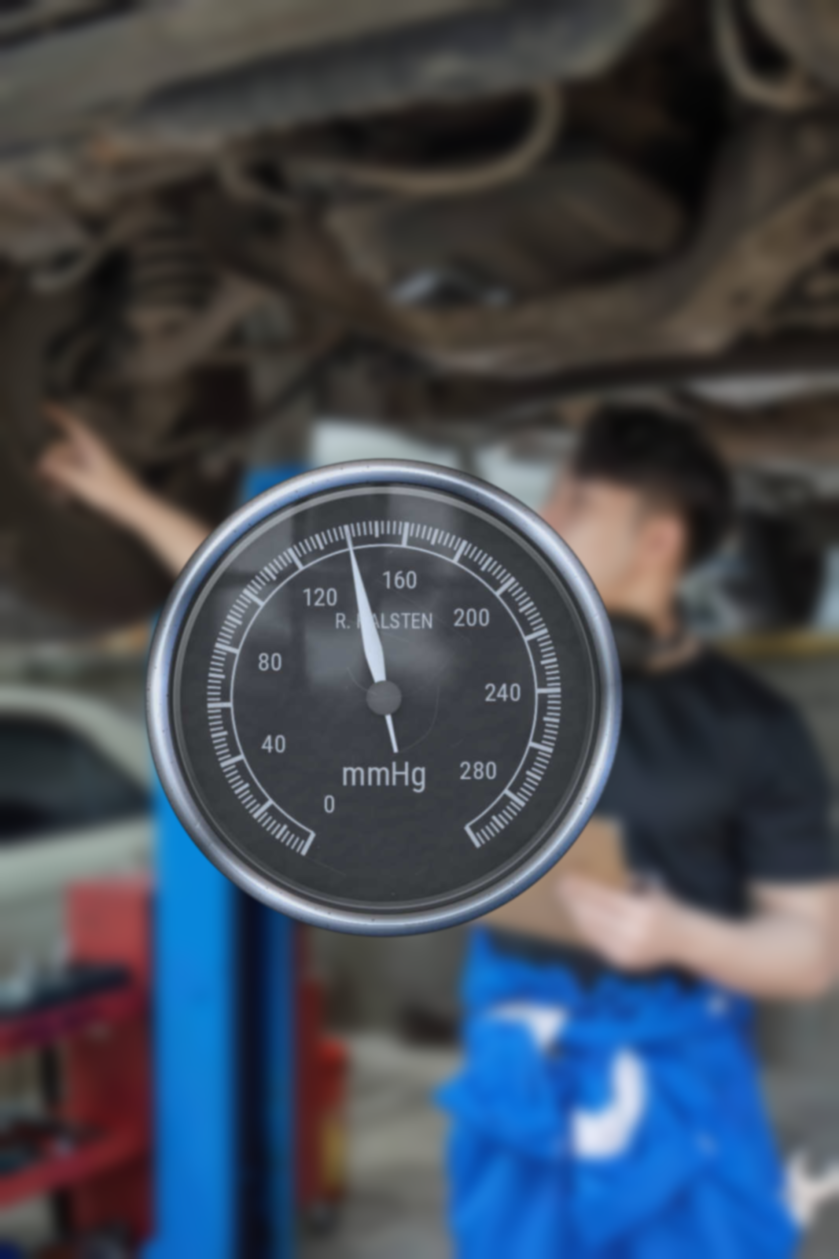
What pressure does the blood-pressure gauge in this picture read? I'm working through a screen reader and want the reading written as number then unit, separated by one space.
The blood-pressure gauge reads 140 mmHg
